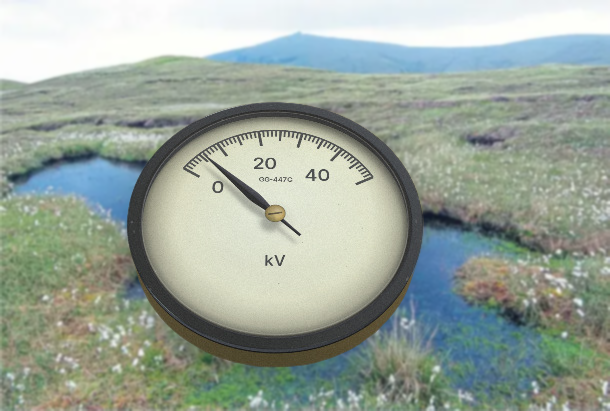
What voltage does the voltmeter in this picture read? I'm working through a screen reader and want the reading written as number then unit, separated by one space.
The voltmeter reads 5 kV
